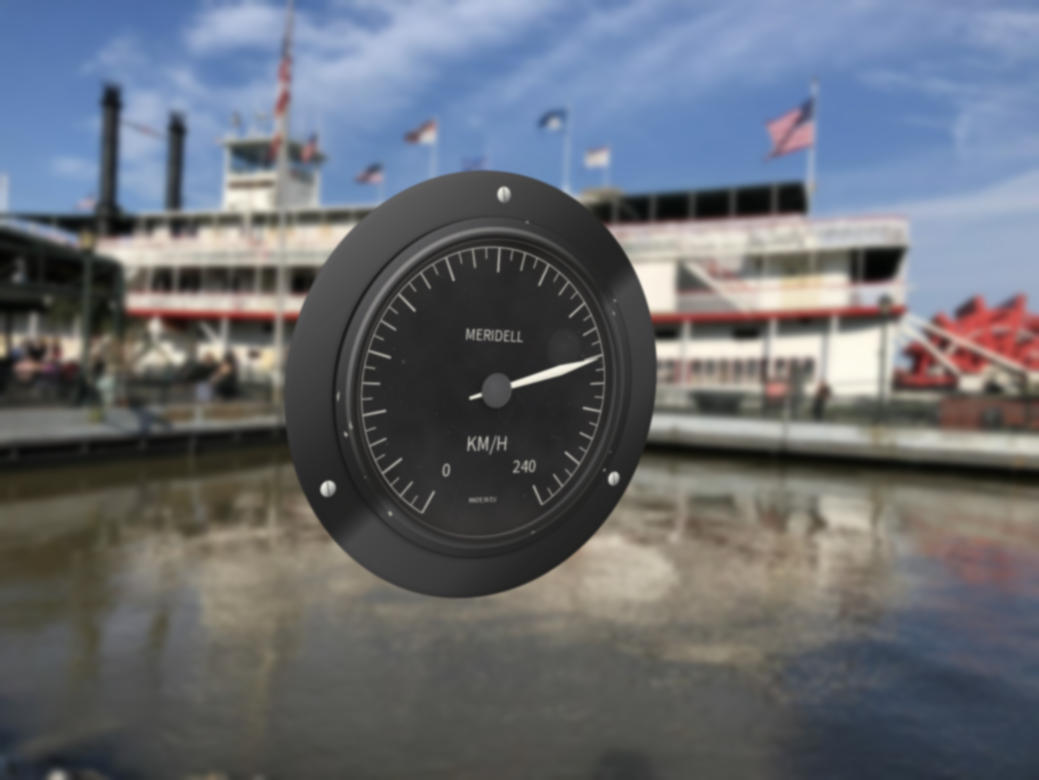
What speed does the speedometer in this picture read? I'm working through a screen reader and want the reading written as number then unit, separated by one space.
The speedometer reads 180 km/h
